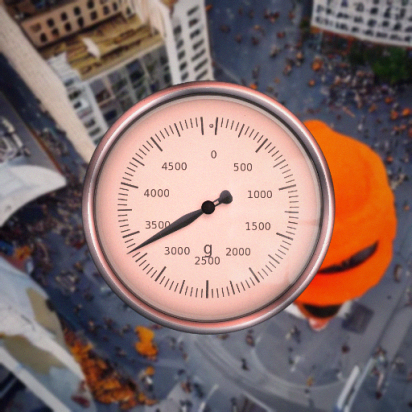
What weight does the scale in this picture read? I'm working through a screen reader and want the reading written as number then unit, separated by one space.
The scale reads 3350 g
